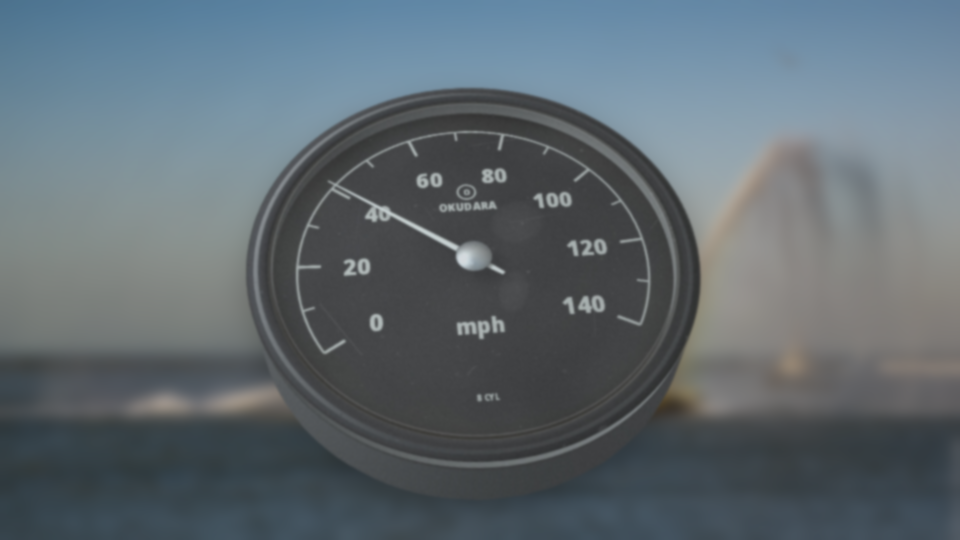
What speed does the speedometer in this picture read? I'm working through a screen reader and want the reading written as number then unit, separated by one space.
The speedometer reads 40 mph
